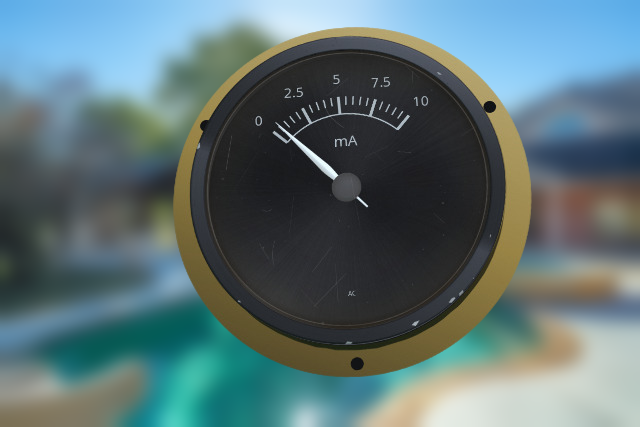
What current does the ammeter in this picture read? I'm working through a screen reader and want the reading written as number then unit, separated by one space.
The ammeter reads 0.5 mA
